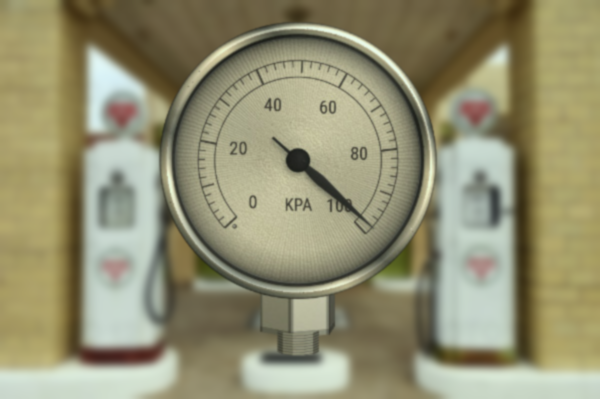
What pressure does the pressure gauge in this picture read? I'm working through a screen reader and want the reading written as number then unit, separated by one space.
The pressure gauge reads 98 kPa
